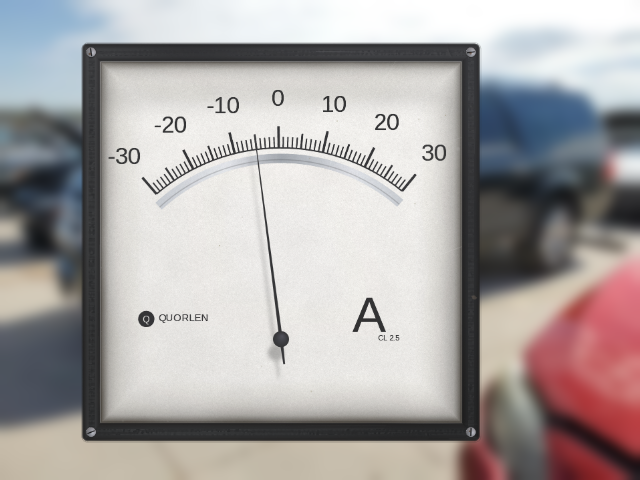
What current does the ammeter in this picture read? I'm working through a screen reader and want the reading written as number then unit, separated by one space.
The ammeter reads -5 A
